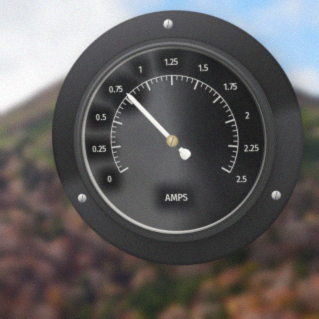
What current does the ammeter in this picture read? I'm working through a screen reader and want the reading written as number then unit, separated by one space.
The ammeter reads 0.8 A
